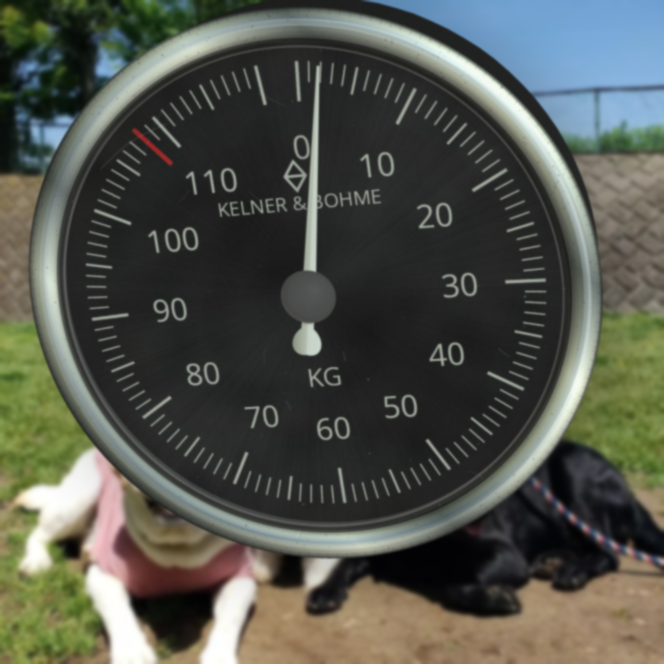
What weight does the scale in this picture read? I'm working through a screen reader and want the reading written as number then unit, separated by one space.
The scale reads 2 kg
